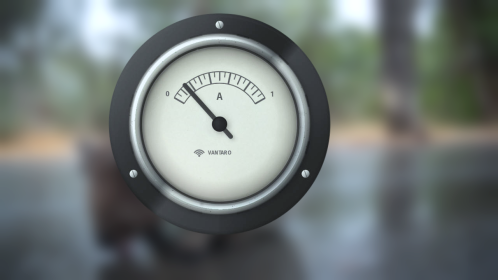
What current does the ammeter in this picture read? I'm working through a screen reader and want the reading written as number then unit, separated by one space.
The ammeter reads 0.15 A
